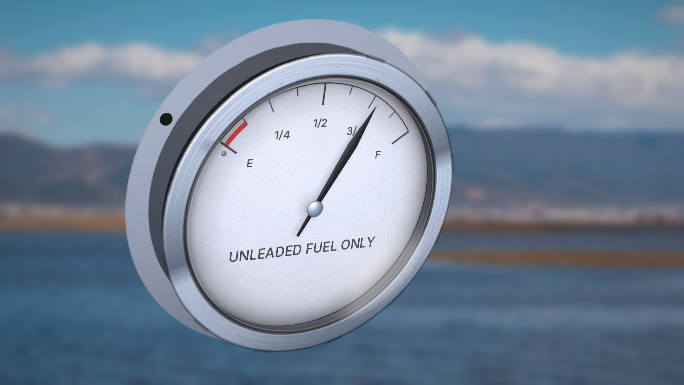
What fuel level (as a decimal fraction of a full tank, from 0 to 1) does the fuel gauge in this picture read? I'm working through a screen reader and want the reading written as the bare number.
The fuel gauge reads 0.75
